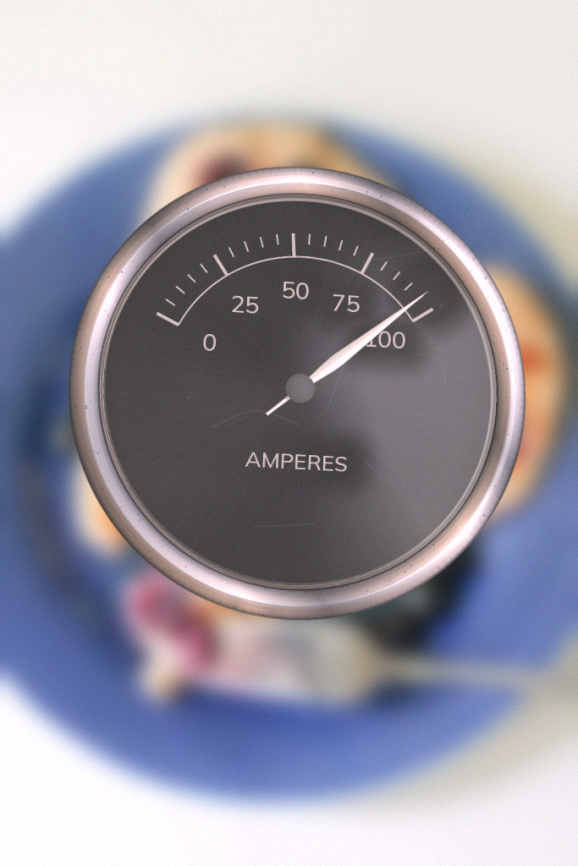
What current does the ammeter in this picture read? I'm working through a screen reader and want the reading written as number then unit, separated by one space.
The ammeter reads 95 A
